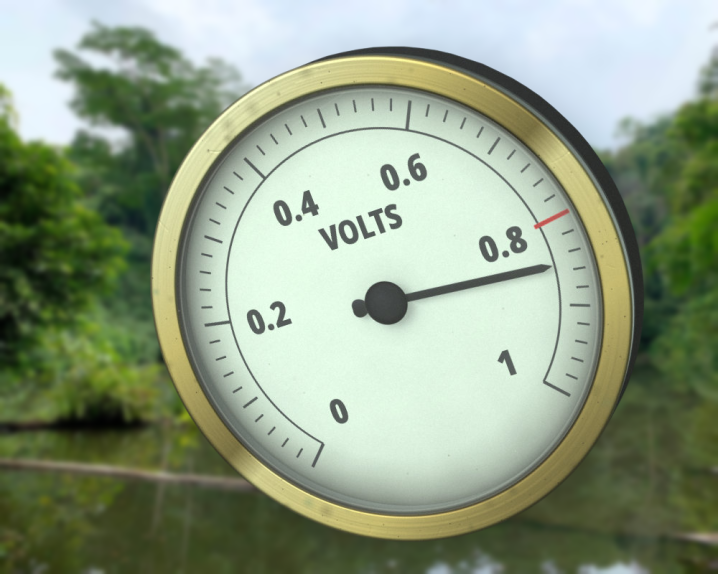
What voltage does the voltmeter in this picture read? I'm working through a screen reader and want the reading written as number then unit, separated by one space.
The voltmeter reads 0.85 V
